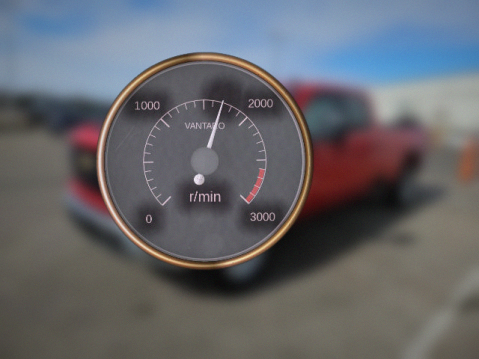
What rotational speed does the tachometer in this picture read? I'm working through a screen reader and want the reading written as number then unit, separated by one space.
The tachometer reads 1700 rpm
